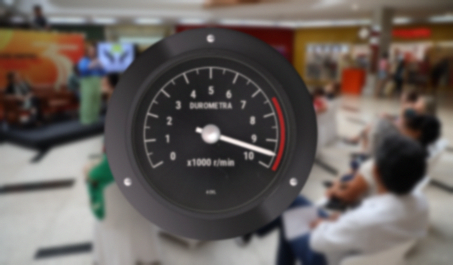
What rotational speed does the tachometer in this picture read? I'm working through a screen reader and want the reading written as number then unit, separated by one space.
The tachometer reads 9500 rpm
